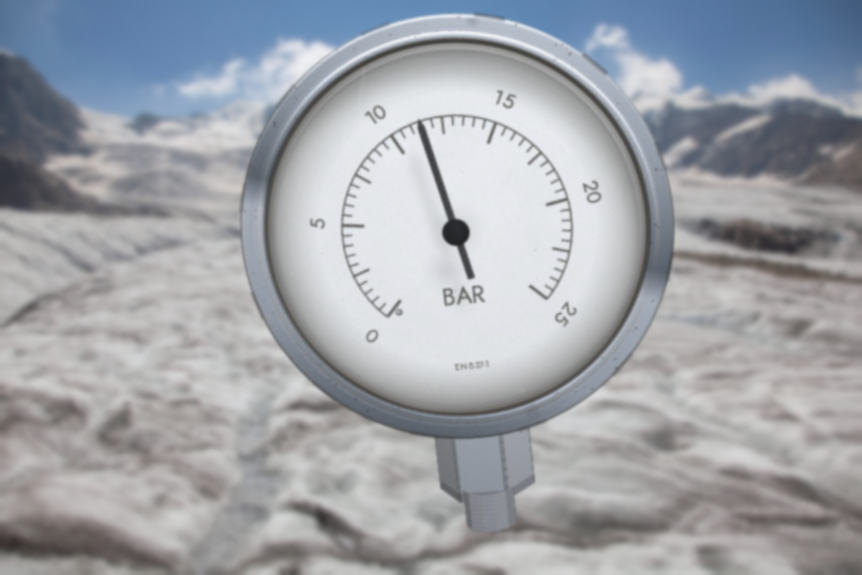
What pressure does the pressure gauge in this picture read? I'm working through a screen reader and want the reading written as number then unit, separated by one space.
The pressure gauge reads 11.5 bar
